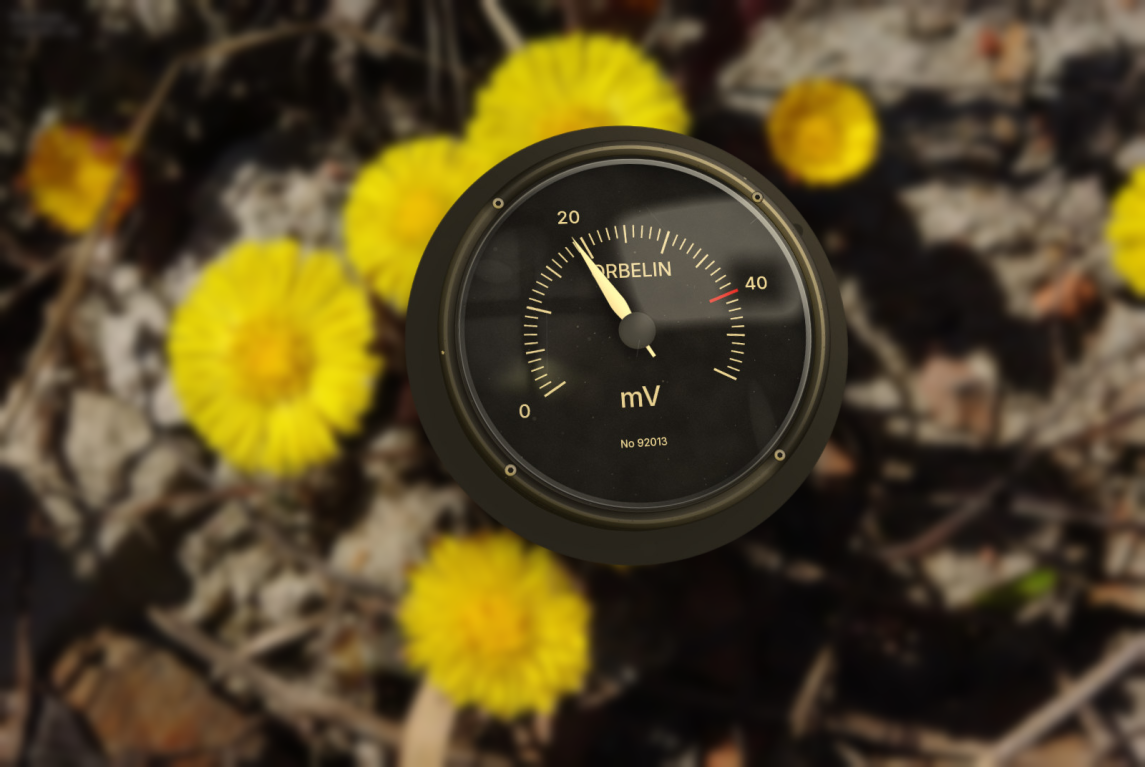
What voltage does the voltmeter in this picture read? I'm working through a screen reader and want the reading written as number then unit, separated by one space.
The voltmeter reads 19 mV
